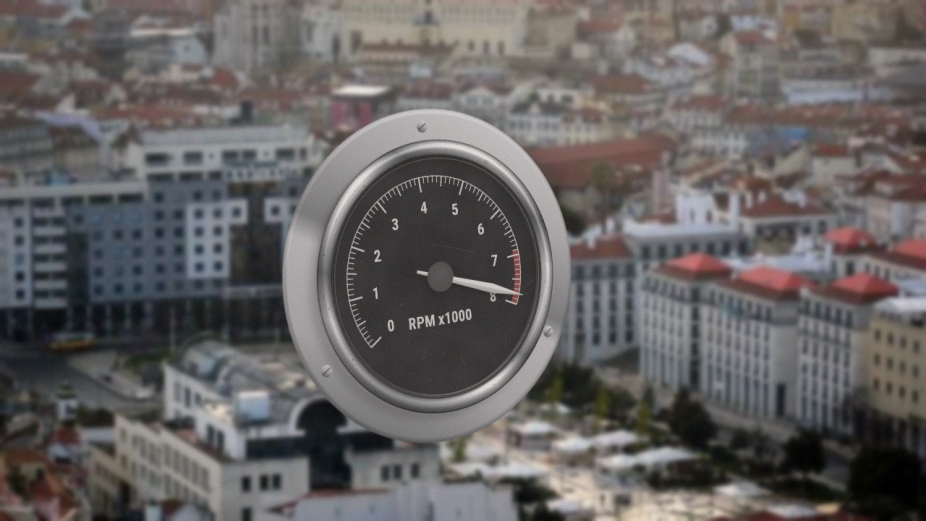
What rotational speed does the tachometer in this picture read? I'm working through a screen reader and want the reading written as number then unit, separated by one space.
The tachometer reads 7800 rpm
